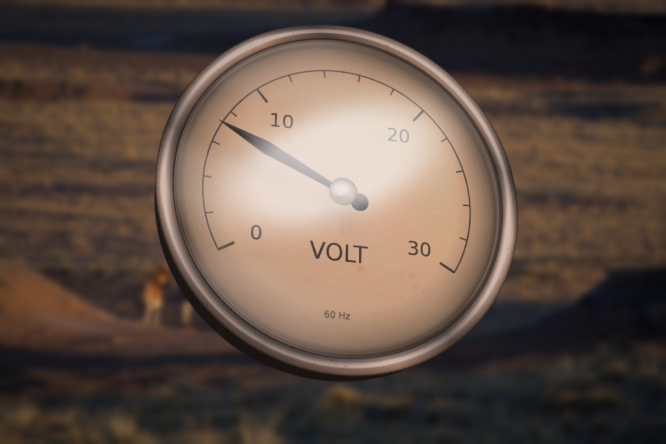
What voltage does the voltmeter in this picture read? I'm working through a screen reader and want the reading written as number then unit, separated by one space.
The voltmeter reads 7 V
